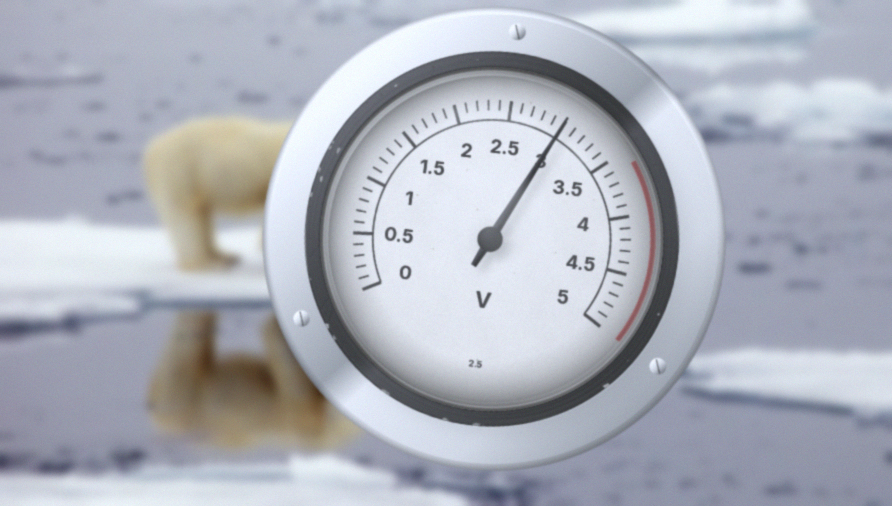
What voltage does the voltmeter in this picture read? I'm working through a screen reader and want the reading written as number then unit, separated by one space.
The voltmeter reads 3 V
